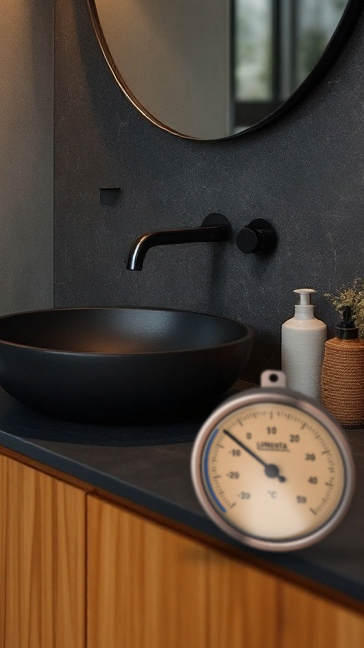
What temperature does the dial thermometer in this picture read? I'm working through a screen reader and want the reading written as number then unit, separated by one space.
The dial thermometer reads -5 °C
